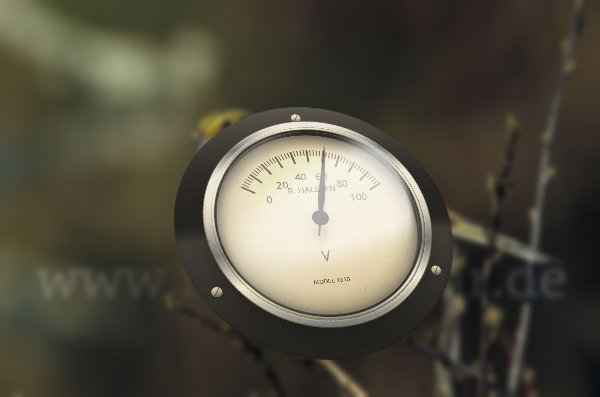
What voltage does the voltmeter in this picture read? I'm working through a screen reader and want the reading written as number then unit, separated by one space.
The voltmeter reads 60 V
